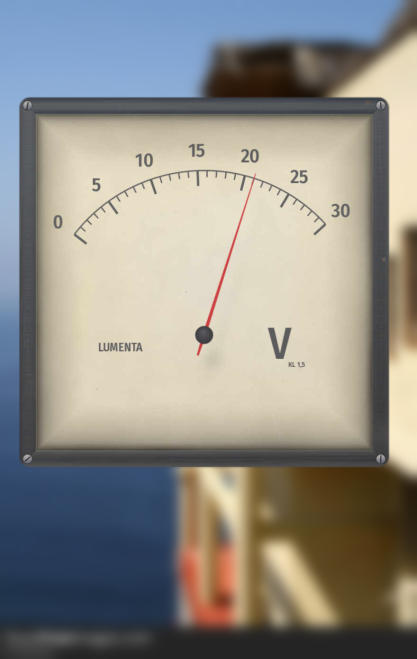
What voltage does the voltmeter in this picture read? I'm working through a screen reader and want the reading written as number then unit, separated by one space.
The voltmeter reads 21 V
